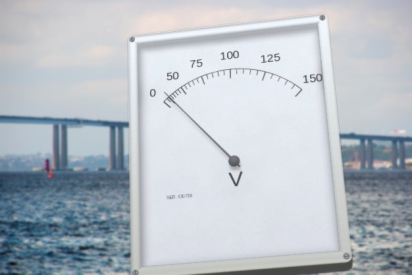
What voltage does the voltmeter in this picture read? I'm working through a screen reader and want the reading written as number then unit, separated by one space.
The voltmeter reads 25 V
